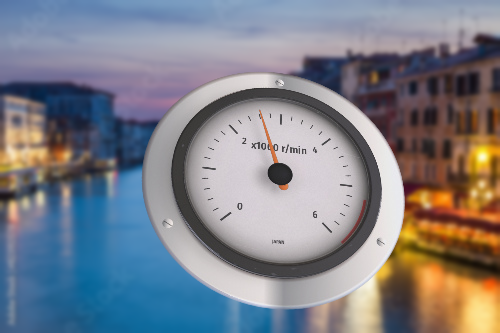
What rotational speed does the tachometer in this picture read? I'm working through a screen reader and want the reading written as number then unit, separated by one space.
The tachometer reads 2600 rpm
